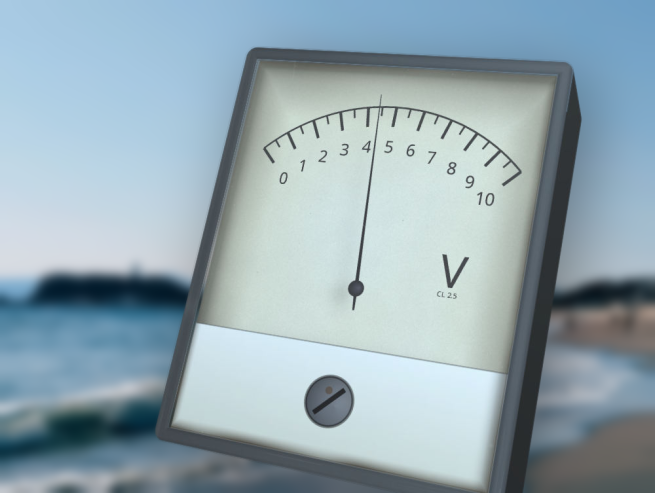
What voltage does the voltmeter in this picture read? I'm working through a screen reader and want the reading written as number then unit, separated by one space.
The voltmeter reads 4.5 V
